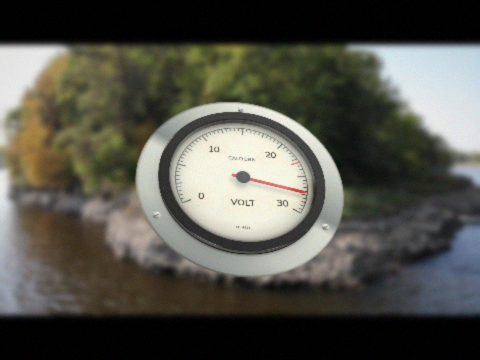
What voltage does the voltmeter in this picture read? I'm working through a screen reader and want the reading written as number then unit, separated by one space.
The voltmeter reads 27.5 V
